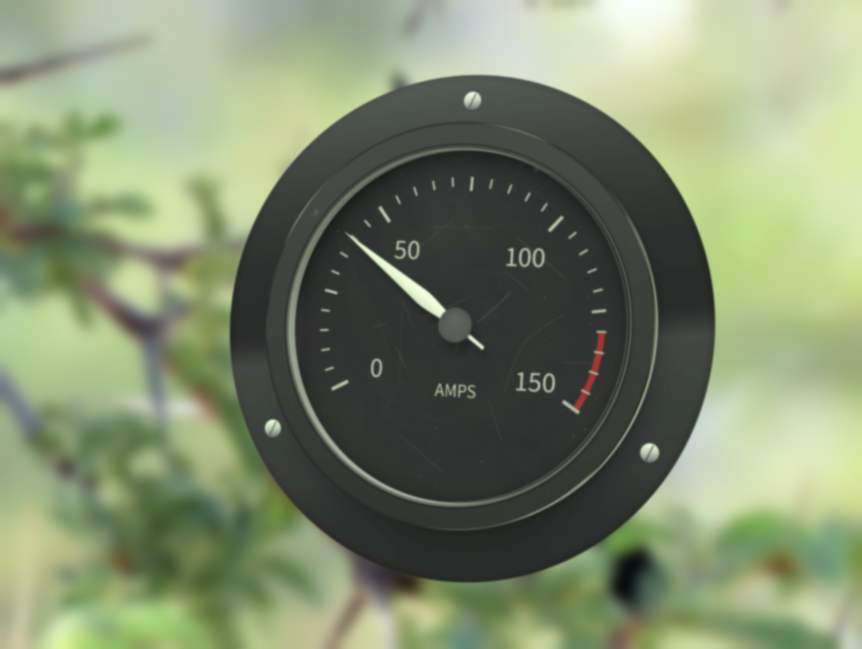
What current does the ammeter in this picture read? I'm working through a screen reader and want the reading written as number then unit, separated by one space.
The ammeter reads 40 A
